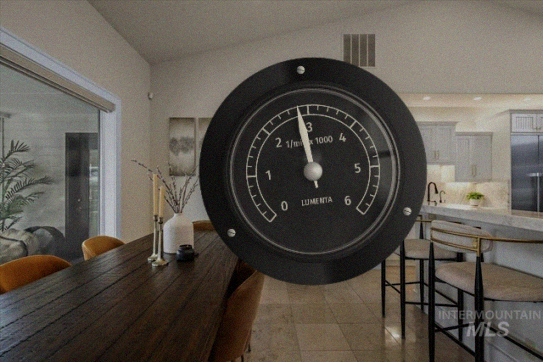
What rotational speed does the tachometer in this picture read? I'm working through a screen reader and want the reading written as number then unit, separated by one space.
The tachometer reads 2800 rpm
